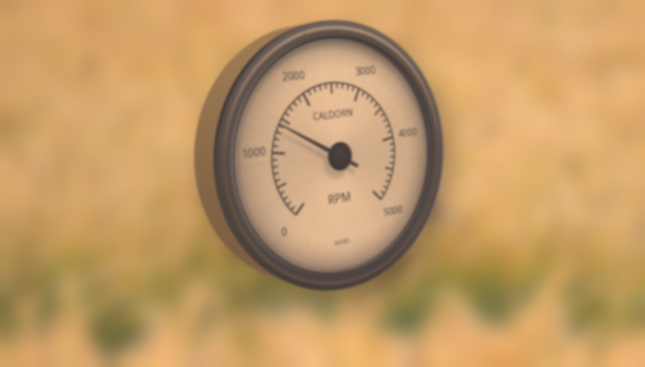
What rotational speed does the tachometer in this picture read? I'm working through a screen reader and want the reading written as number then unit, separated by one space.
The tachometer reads 1400 rpm
